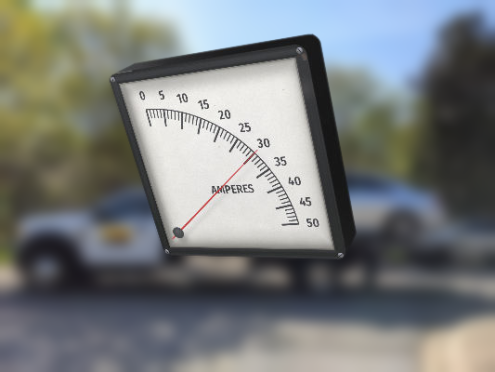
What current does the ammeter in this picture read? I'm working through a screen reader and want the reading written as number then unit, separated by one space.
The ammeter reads 30 A
